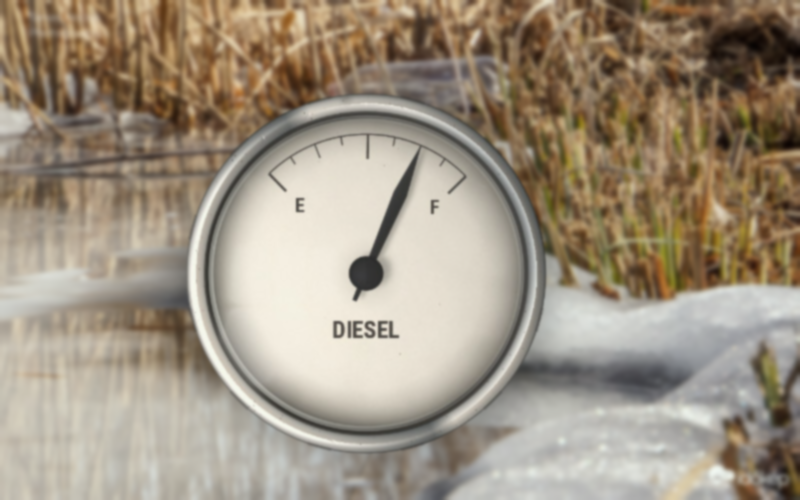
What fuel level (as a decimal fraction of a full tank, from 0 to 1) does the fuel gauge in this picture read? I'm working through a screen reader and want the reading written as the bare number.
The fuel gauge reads 0.75
